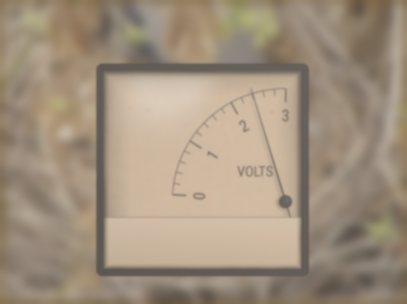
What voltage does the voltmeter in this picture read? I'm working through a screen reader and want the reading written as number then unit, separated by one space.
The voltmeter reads 2.4 V
